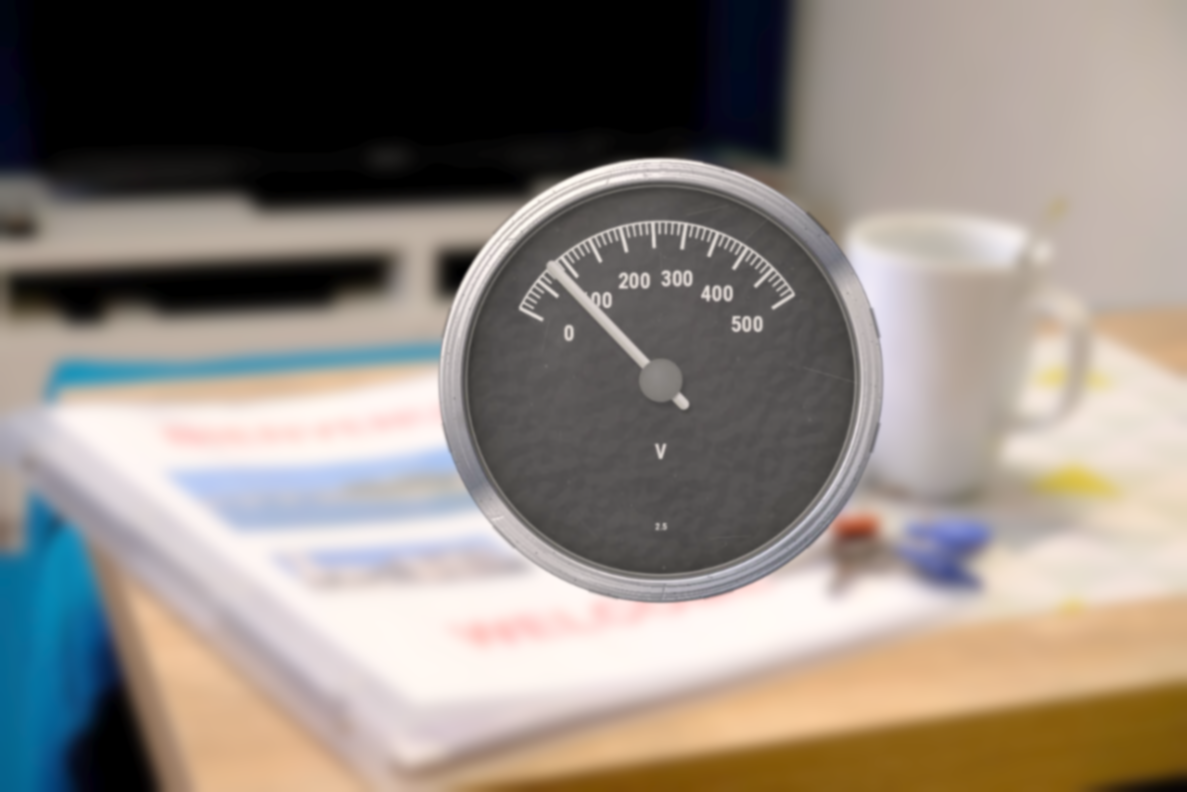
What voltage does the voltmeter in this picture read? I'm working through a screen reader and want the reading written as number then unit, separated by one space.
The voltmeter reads 80 V
